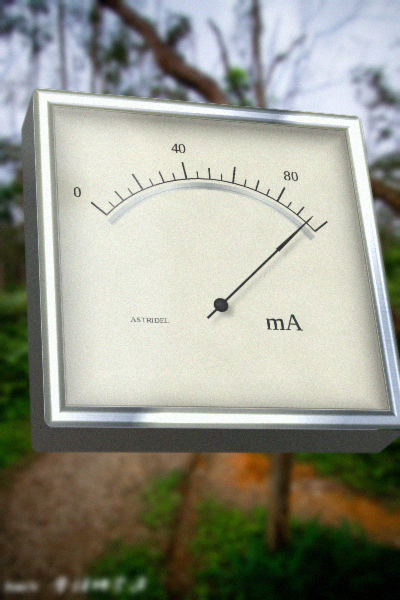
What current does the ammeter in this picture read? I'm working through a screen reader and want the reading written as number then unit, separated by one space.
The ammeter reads 95 mA
